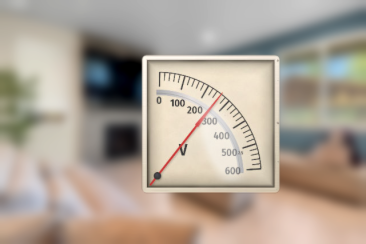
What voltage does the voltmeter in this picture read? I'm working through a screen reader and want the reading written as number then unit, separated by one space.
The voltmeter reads 260 V
